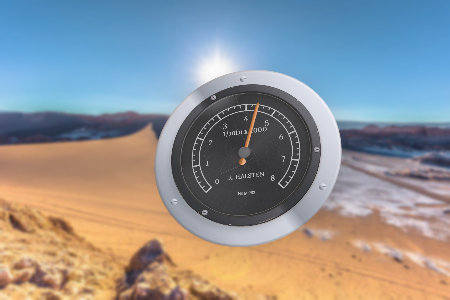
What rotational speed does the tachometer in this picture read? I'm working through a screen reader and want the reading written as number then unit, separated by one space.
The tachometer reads 4400 rpm
